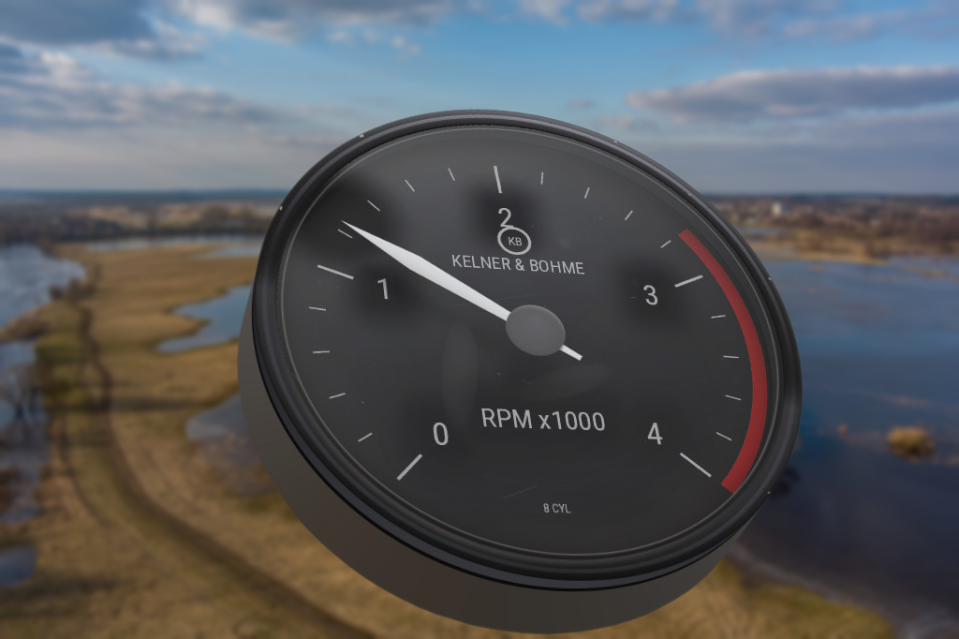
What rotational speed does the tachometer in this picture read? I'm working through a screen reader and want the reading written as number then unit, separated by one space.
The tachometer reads 1200 rpm
